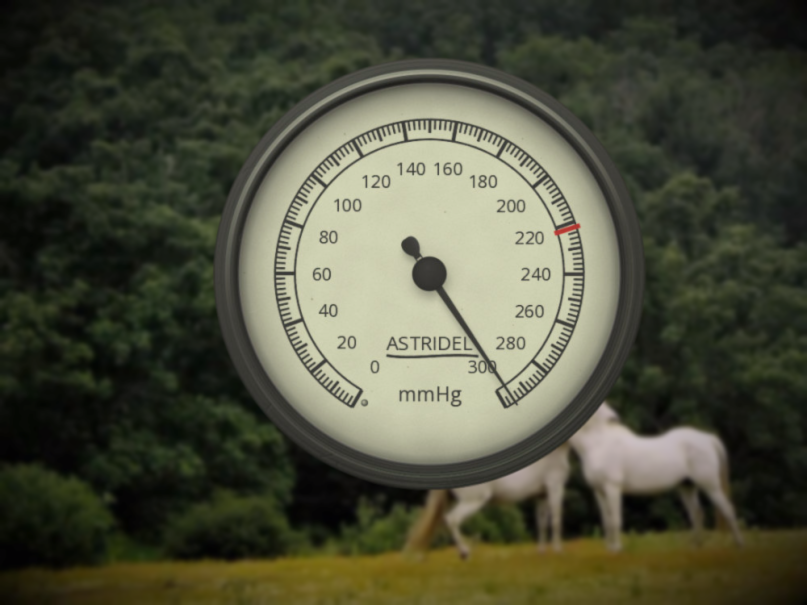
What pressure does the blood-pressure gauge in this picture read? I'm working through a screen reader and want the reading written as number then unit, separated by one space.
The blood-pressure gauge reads 296 mmHg
